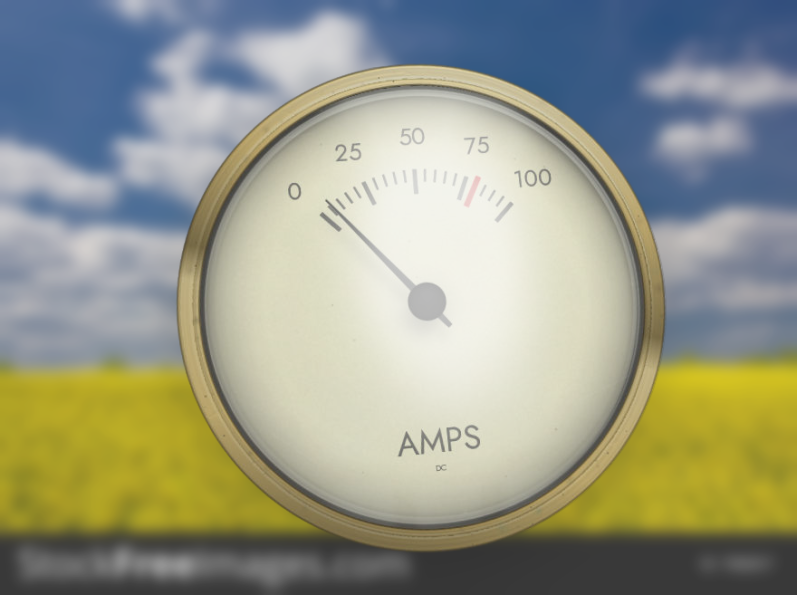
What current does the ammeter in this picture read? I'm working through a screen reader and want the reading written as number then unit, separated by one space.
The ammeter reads 5 A
